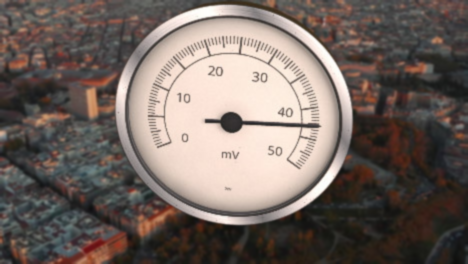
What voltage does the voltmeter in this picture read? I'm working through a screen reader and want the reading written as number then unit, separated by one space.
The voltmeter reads 42.5 mV
